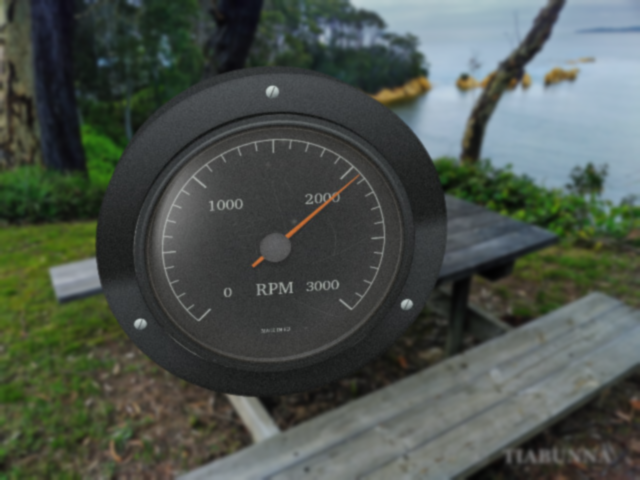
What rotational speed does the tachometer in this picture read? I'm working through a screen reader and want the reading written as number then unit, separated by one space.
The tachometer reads 2050 rpm
